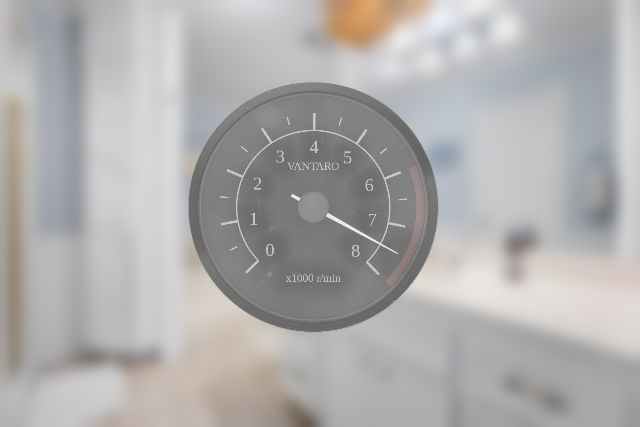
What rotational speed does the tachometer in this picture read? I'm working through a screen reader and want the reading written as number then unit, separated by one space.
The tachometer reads 7500 rpm
